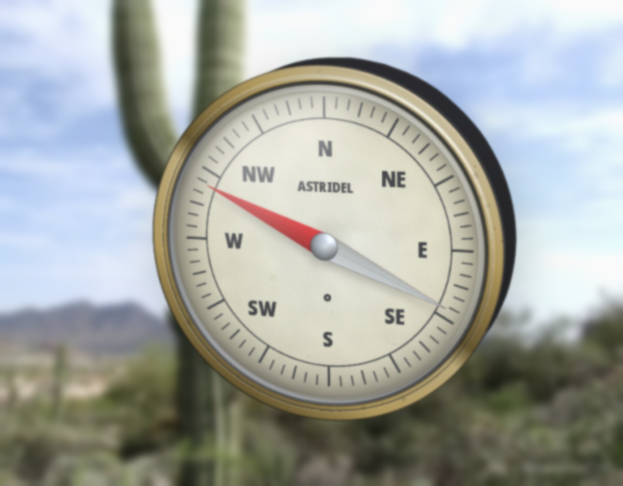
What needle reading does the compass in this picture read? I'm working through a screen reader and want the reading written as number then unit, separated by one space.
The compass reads 295 °
